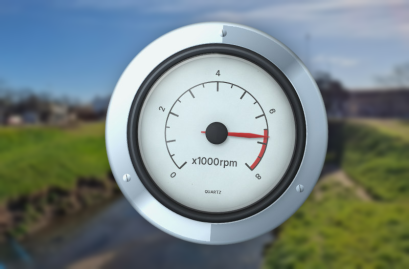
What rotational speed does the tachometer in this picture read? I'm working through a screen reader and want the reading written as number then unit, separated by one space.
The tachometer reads 6750 rpm
